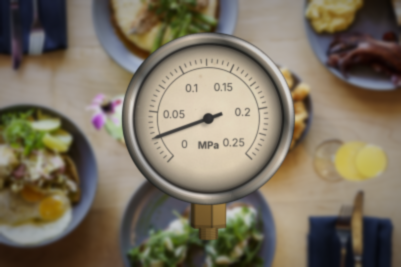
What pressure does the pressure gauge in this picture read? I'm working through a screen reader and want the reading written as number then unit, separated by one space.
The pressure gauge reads 0.025 MPa
